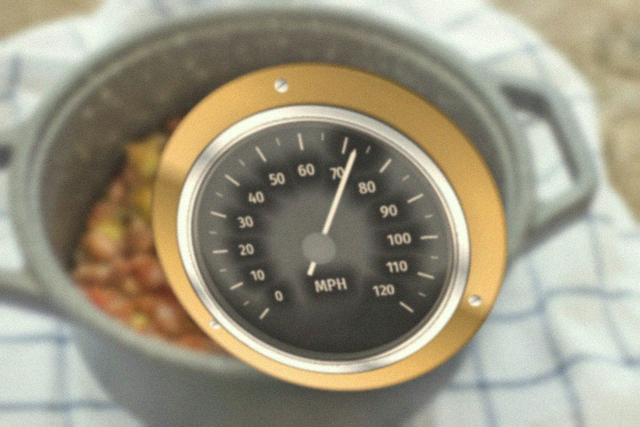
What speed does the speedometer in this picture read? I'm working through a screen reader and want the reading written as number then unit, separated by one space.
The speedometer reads 72.5 mph
